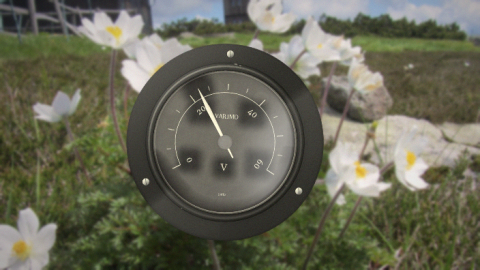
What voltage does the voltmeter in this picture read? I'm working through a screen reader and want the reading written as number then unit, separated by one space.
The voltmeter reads 22.5 V
